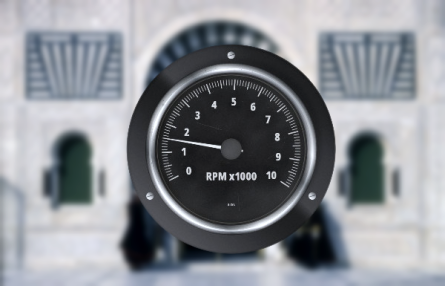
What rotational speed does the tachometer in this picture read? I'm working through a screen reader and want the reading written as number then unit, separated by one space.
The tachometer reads 1500 rpm
